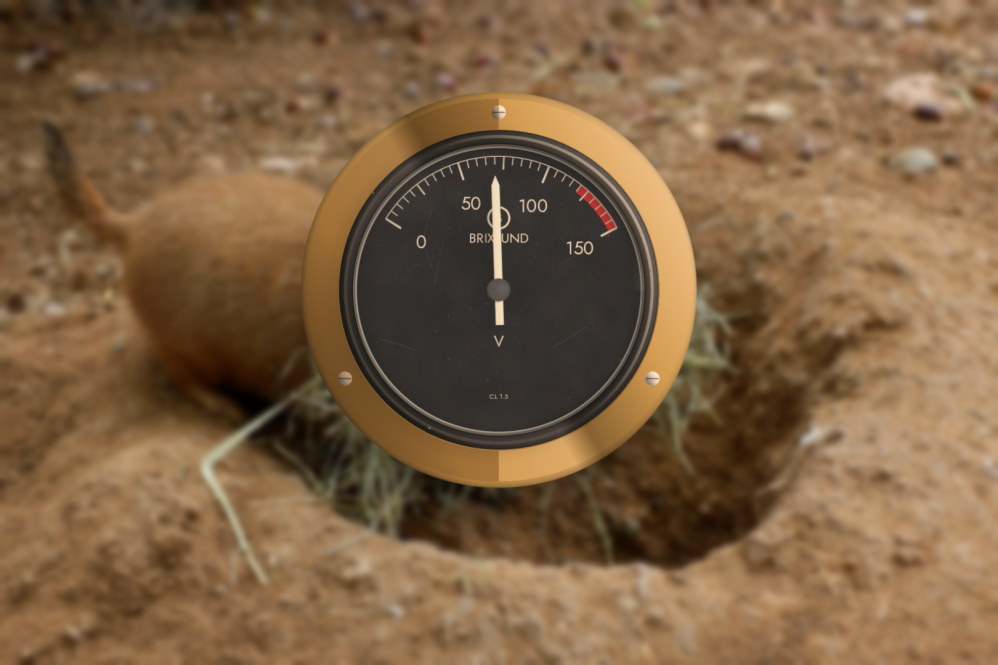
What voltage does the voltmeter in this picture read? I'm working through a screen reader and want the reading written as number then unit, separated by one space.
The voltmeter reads 70 V
